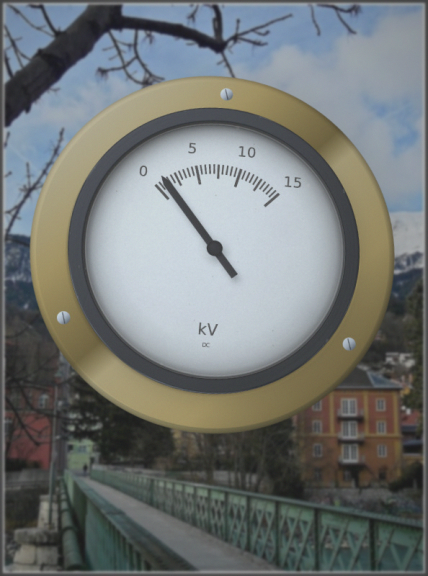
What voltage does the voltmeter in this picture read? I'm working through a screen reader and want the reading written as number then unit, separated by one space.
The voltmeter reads 1 kV
